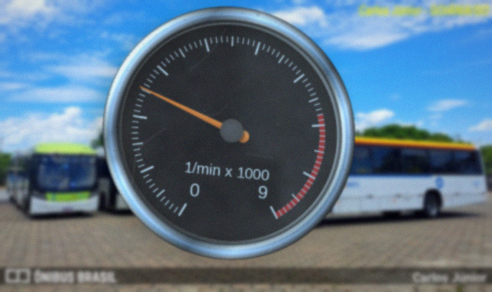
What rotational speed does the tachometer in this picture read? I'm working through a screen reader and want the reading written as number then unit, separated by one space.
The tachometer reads 2500 rpm
